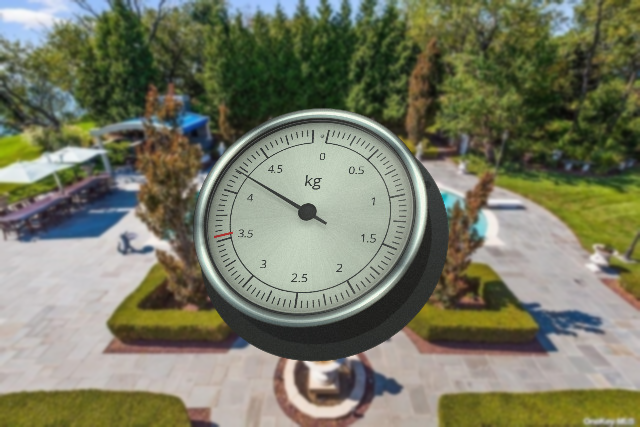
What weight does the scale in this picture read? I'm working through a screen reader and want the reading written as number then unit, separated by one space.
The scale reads 4.2 kg
